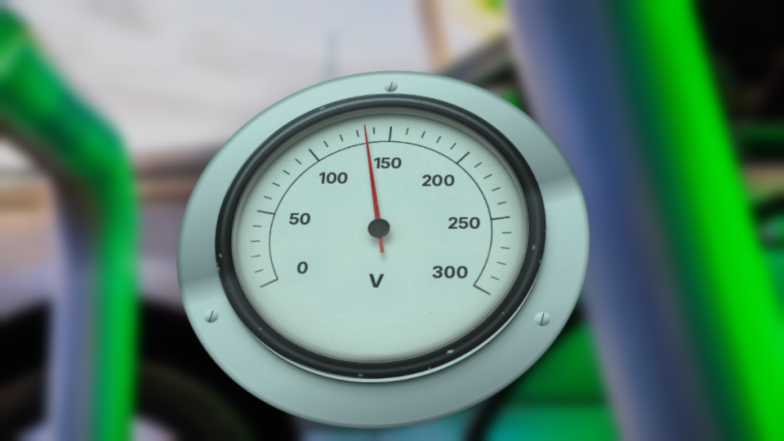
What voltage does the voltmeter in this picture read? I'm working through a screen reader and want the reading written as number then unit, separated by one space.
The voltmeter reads 135 V
